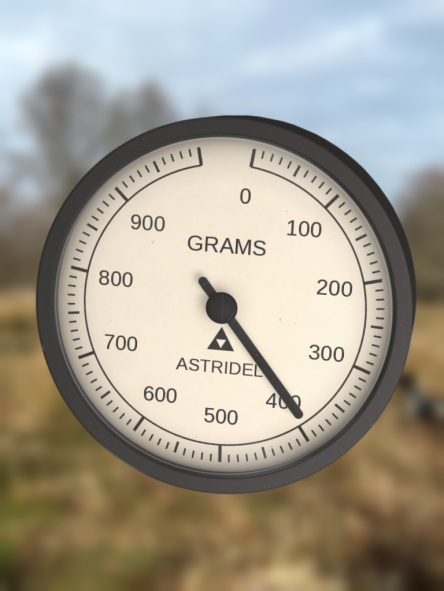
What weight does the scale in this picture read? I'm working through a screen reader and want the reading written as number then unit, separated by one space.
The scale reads 390 g
